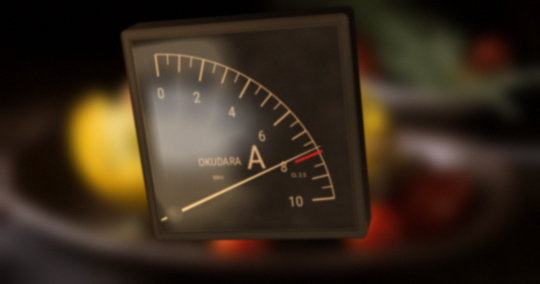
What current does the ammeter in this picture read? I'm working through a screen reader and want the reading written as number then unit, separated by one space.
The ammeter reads 7.75 A
